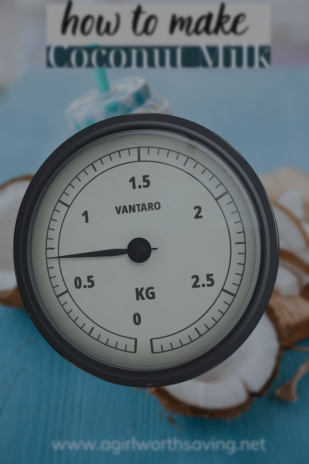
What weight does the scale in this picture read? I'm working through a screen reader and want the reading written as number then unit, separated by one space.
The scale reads 0.7 kg
